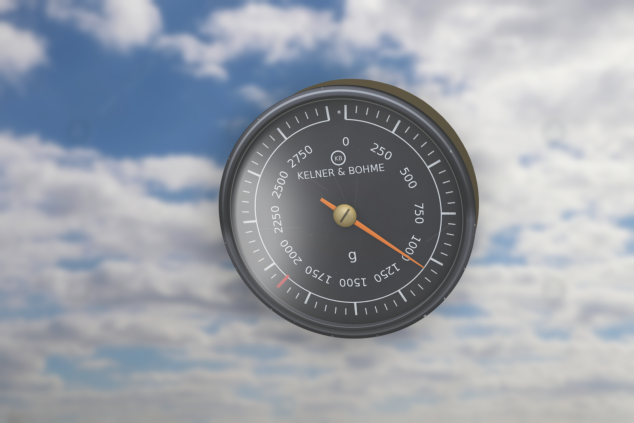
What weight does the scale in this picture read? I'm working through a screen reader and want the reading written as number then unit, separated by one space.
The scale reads 1050 g
